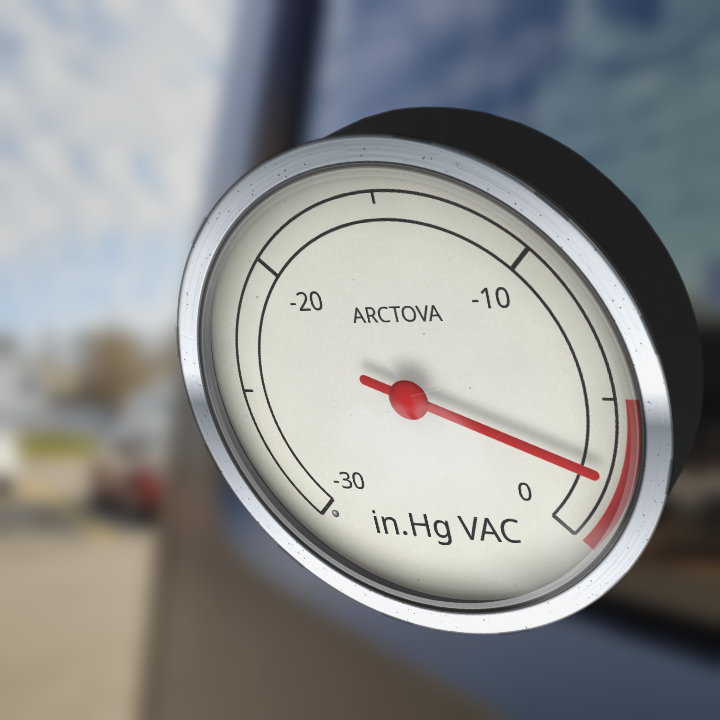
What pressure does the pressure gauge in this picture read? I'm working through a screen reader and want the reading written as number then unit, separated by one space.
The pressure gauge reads -2.5 inHg
